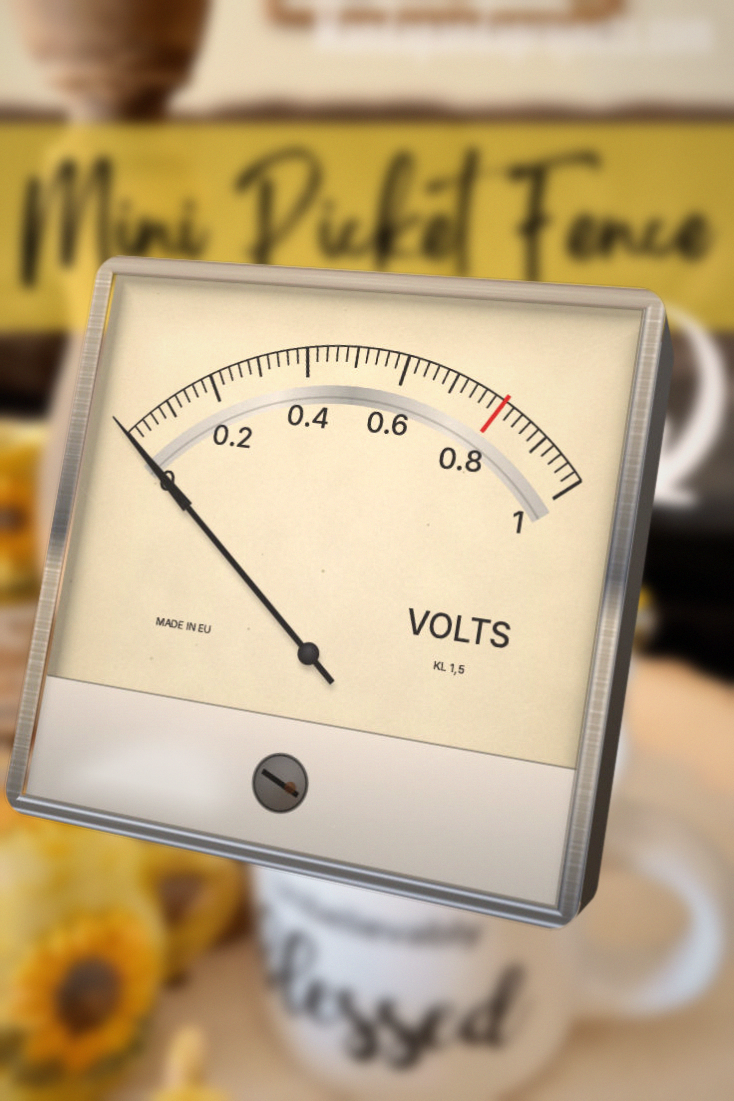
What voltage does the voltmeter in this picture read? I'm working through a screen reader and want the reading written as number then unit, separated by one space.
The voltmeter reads 0 V
